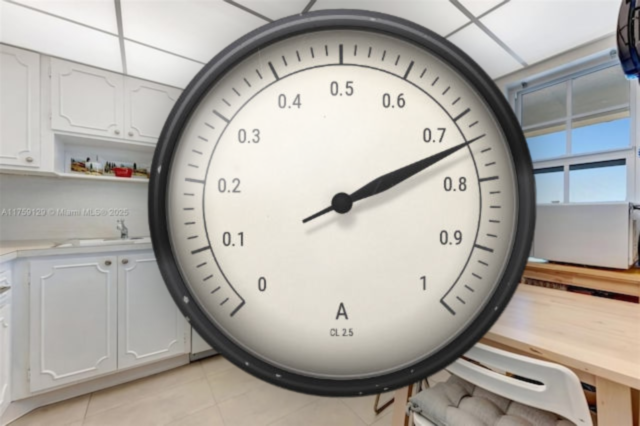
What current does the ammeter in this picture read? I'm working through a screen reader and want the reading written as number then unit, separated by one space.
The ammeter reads 0.74 A
